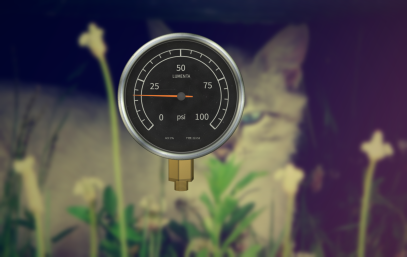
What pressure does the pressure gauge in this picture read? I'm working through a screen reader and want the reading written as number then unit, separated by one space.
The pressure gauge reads 17.5 psi
